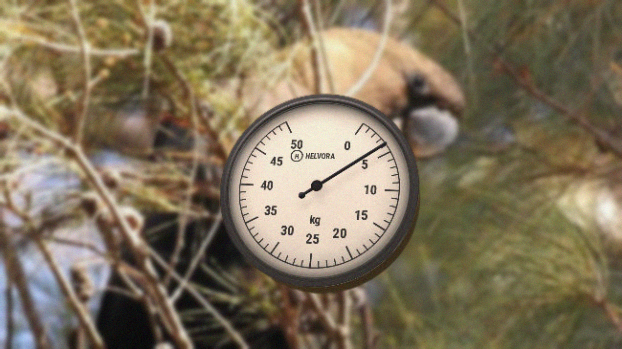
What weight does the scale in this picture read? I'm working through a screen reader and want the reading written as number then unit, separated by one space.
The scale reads 4 kg
